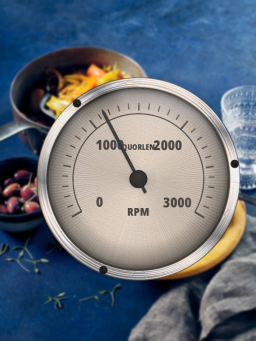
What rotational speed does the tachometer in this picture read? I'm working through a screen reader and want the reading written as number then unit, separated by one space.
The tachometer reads 1150 rpm
